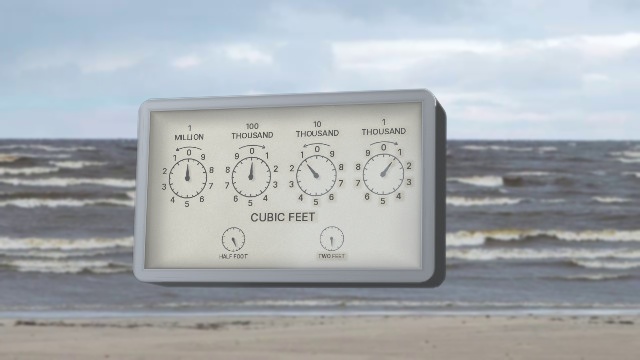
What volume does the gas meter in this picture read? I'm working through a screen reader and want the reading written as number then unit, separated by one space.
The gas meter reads 1100 ft³
